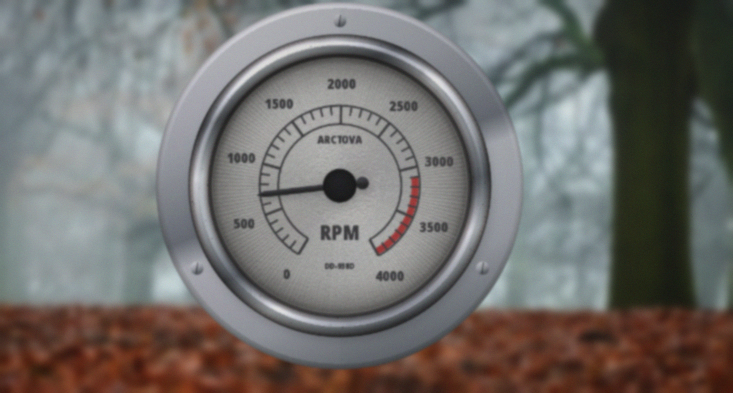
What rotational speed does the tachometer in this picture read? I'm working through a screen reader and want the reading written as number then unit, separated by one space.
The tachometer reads 700 rpm
